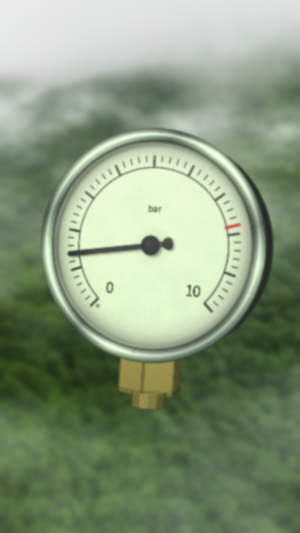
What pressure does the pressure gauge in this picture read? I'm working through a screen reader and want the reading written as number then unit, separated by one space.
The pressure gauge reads 1.4 bar
